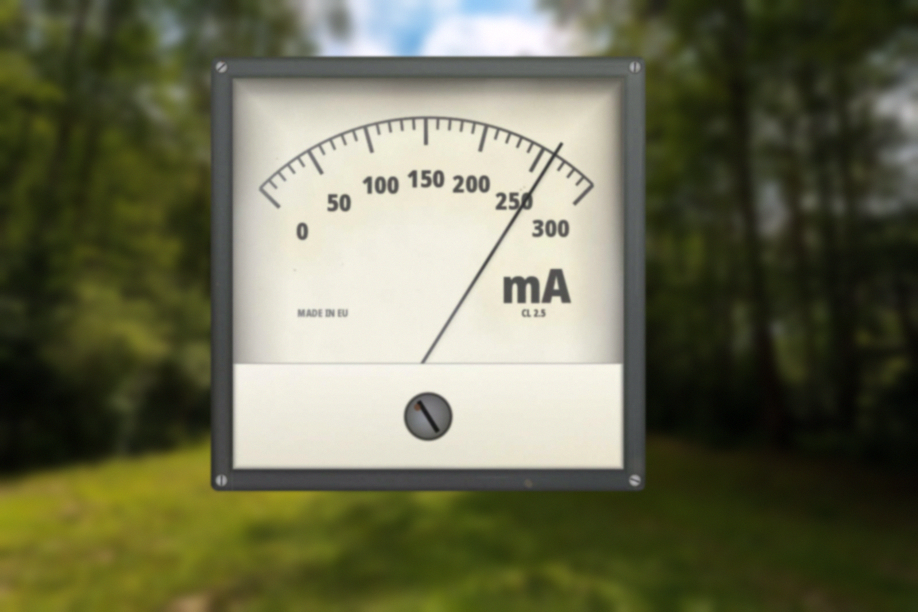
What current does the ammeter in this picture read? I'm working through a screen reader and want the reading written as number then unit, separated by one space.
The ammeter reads 260 mA
